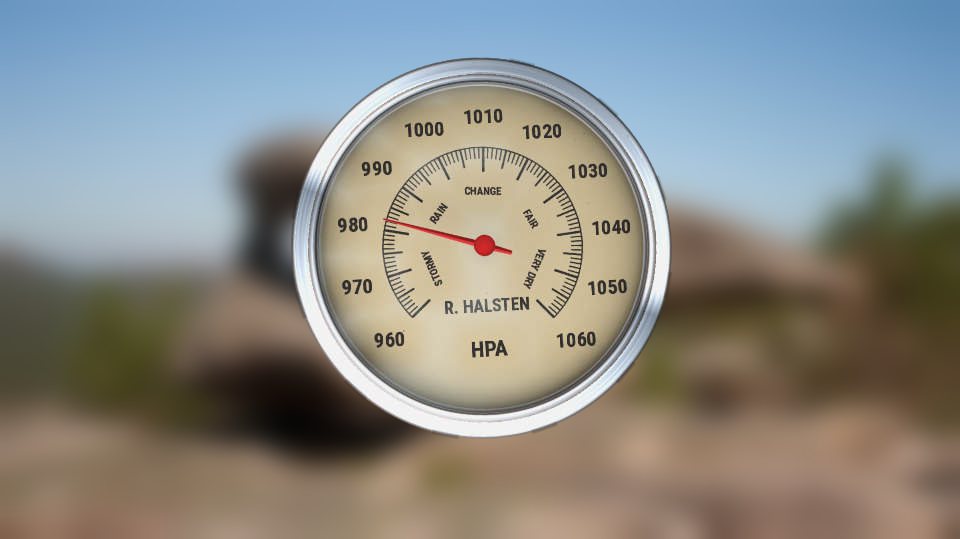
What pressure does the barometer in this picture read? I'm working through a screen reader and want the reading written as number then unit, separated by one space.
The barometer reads 982 hPa
